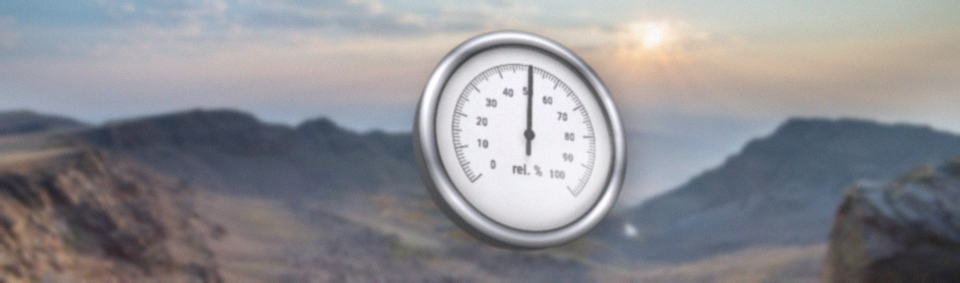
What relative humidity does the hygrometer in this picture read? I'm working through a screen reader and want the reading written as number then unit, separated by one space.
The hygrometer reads 50 %
